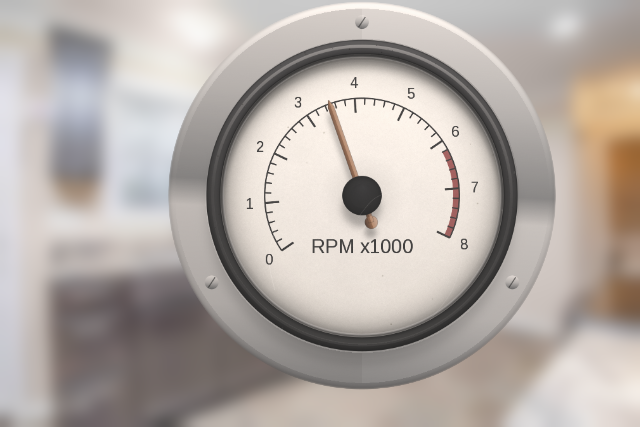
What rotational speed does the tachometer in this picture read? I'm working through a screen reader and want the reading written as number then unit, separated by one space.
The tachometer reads 3500 rpm
